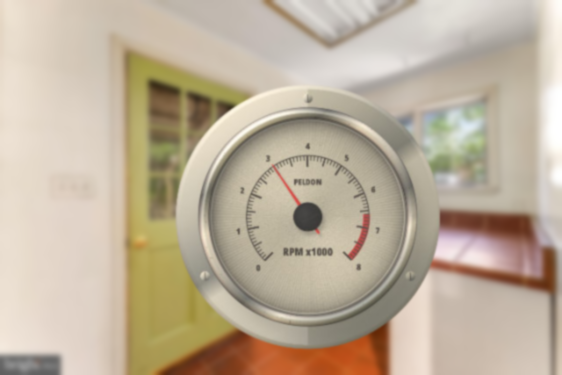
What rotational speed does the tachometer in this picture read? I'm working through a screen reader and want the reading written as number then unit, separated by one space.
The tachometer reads 3000 rpm
